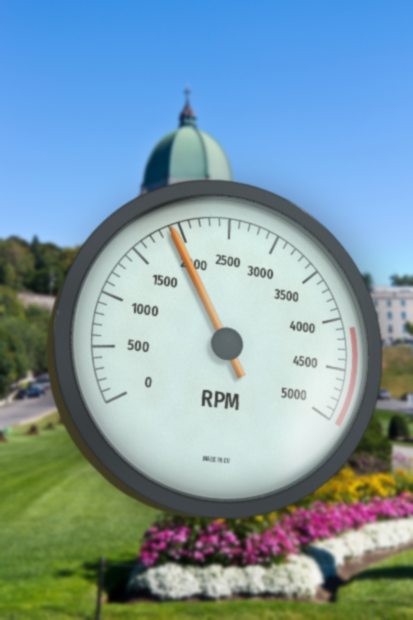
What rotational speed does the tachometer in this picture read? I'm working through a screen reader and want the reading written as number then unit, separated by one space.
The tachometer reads 1900 rpm
